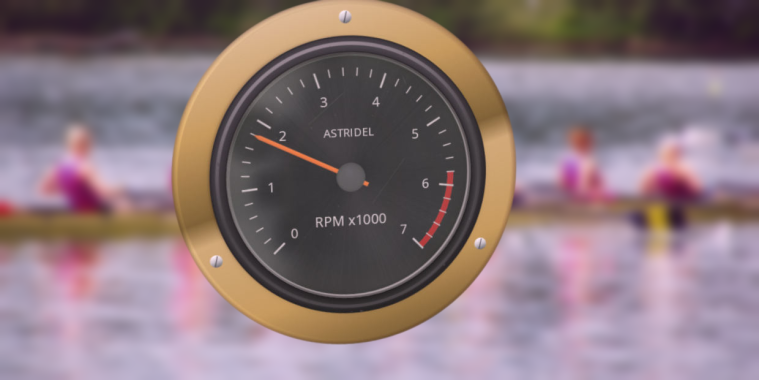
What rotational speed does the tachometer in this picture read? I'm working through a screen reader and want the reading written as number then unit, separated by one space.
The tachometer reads 1800 rpm
